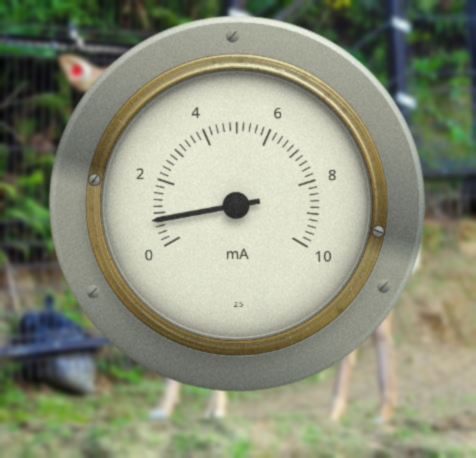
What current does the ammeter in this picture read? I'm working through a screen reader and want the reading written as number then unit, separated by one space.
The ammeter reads 0.8 mA
